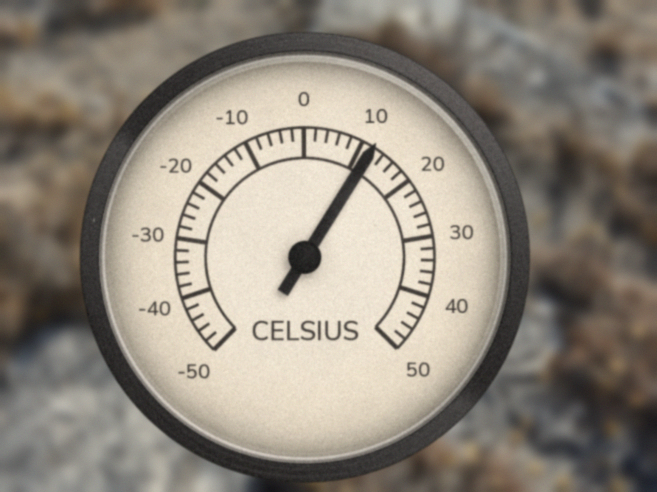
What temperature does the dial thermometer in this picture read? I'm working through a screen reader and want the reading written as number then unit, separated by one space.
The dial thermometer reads 12 °C
